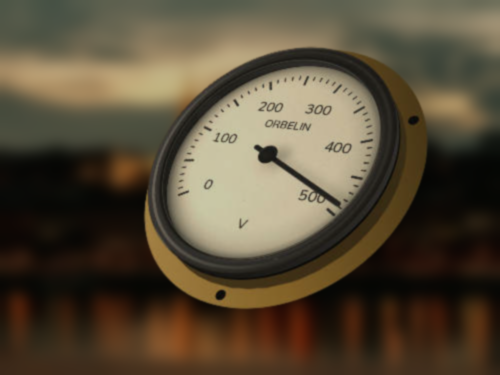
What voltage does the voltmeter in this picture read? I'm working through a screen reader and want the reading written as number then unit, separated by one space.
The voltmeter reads 490 V
